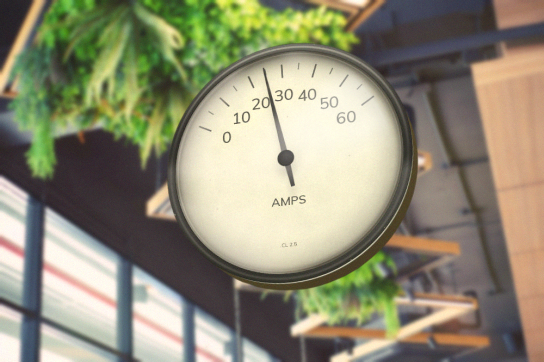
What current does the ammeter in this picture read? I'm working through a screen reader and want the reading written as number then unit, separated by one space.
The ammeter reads 25 A
